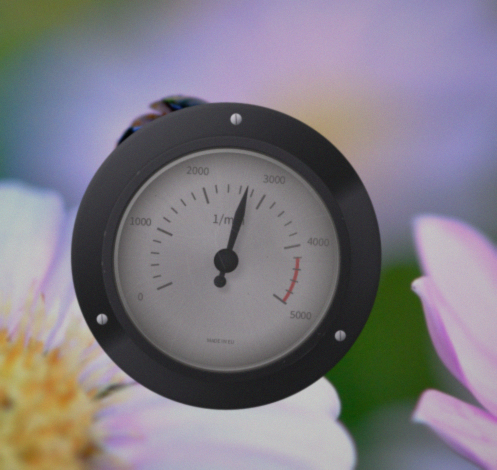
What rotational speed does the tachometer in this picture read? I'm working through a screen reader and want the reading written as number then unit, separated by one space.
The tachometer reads 2700 rpm
